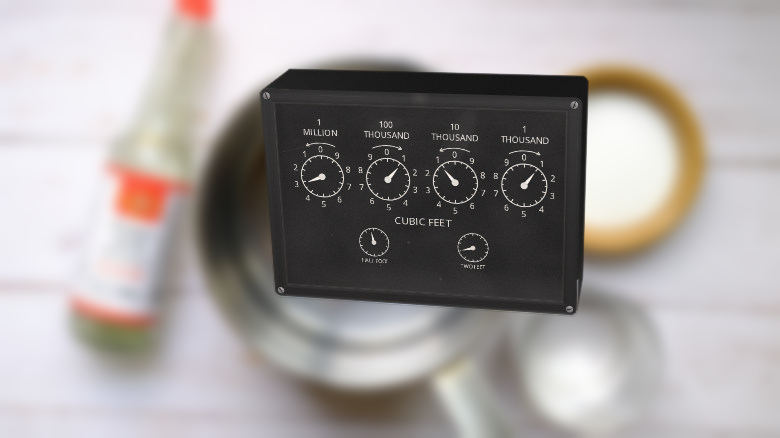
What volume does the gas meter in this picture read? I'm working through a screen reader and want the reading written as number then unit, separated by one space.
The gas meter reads 311100 ft³
